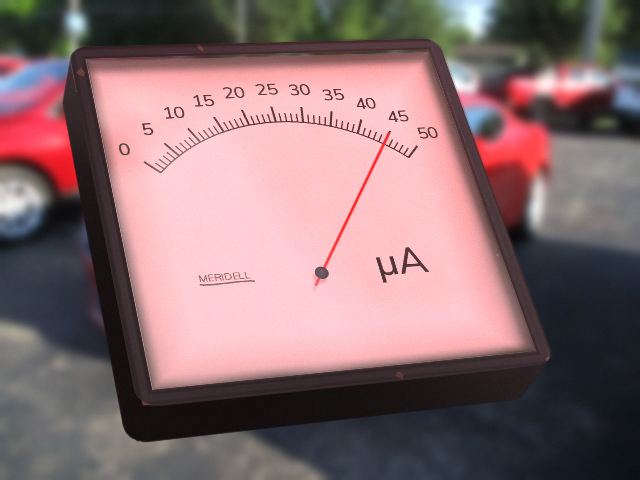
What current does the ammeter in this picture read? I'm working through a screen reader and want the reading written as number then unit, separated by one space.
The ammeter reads 45 µA
